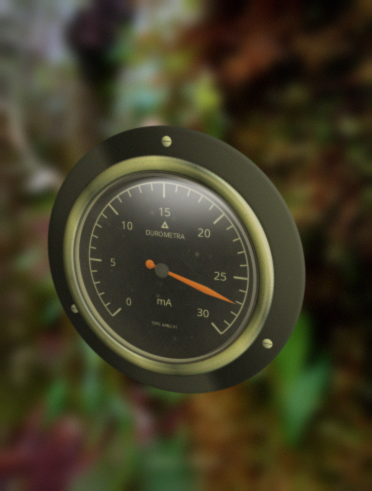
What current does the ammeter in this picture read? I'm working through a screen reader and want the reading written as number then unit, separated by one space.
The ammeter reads 27 mA
